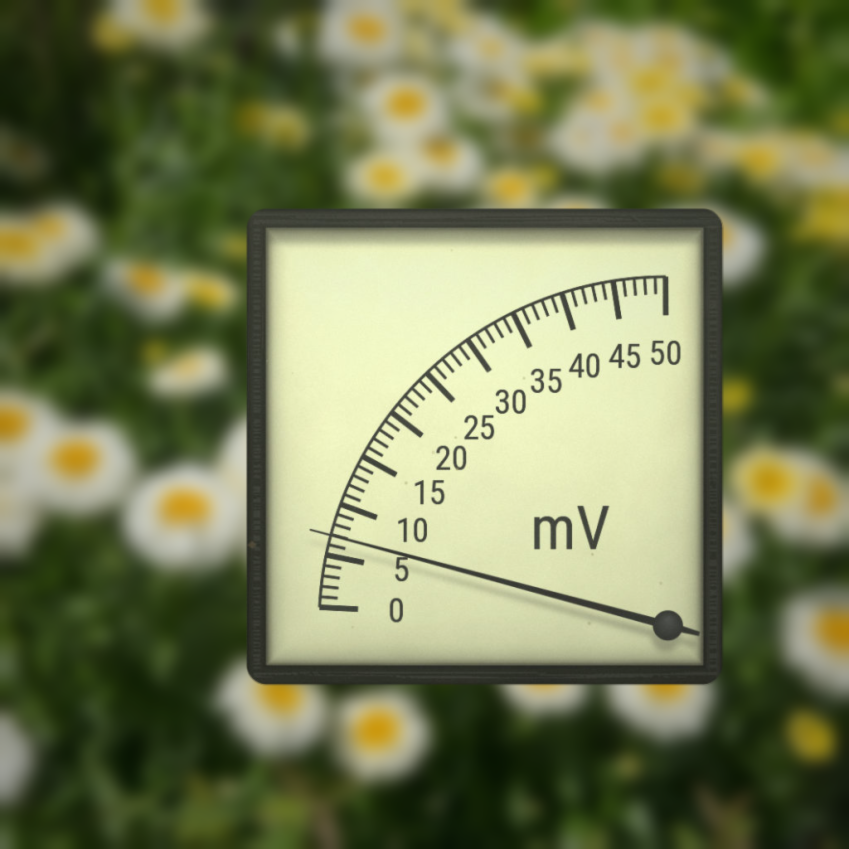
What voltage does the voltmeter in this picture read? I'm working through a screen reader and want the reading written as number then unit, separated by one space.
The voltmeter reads 7 mV
